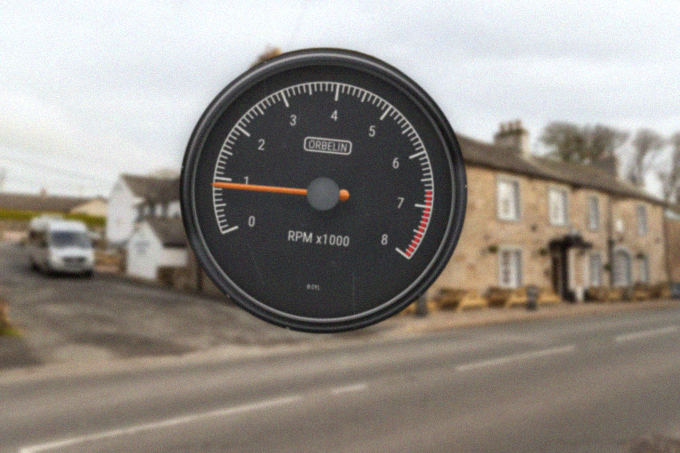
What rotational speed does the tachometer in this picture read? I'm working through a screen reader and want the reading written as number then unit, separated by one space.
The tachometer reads 900 rpm
